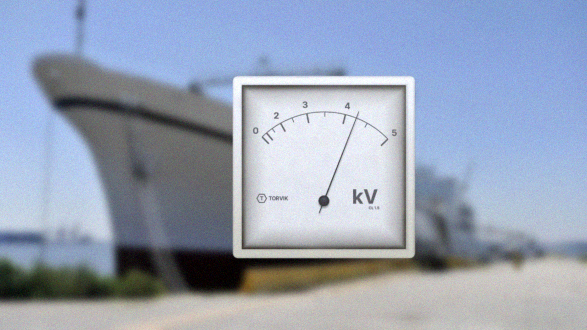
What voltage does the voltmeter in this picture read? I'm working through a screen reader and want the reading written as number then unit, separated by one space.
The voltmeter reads 4.25 kV
